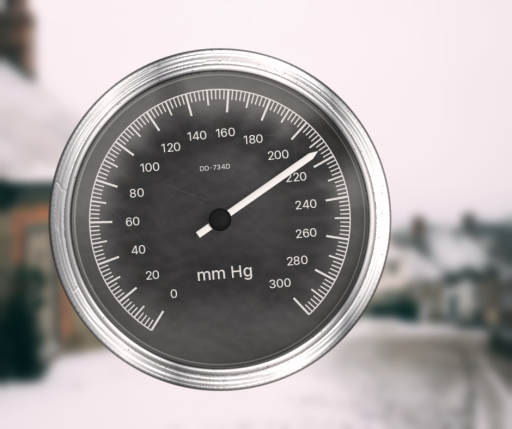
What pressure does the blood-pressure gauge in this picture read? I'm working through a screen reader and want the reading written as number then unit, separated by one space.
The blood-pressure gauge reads 214 mmHg
